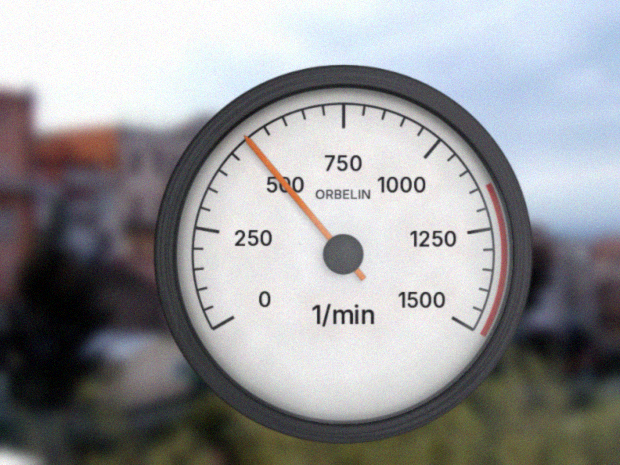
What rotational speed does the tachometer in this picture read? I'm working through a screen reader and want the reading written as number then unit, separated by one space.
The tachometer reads 500 rpm
